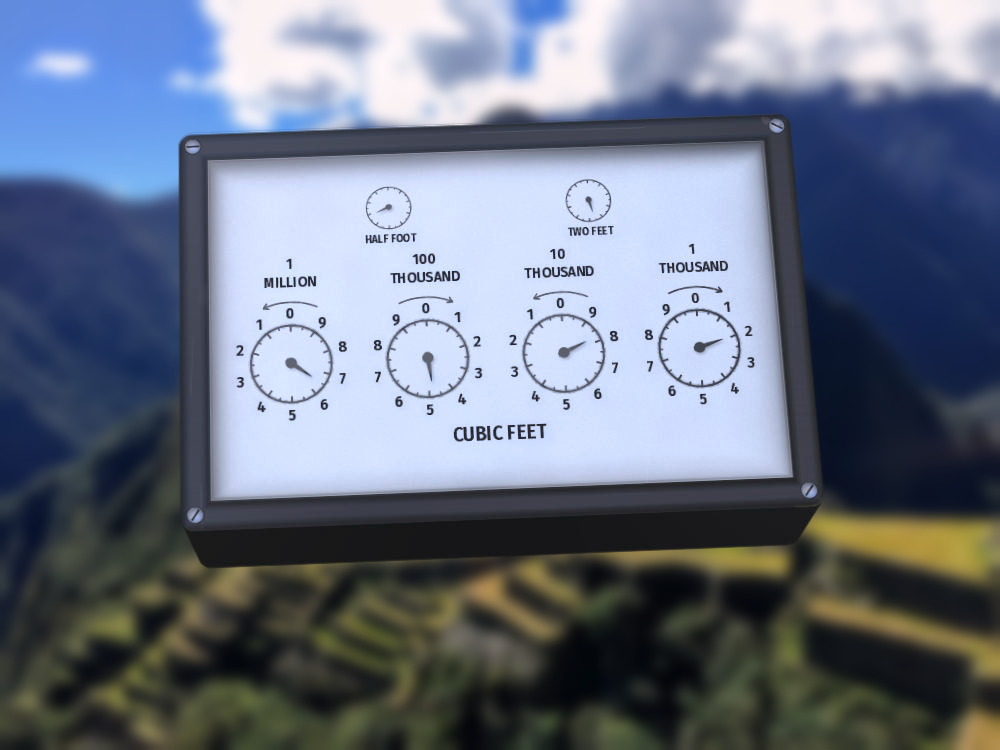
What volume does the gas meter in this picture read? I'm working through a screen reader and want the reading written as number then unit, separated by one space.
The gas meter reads 648200 ft³
